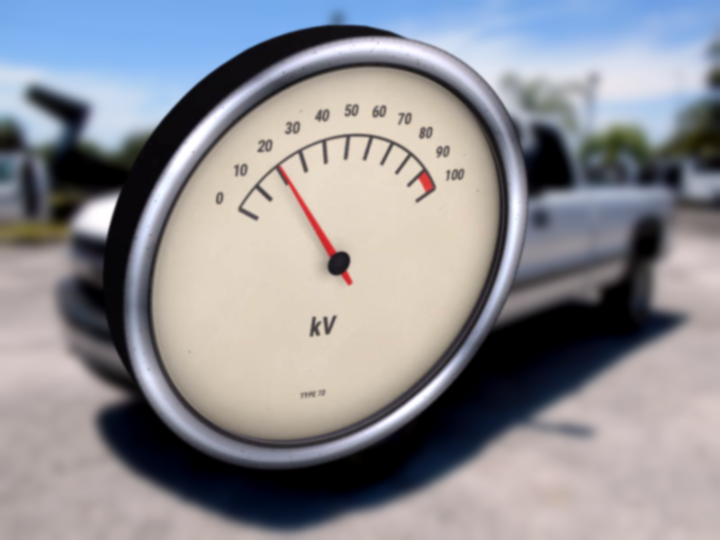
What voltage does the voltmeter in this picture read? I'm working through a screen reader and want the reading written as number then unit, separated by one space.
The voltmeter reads 20 kV
